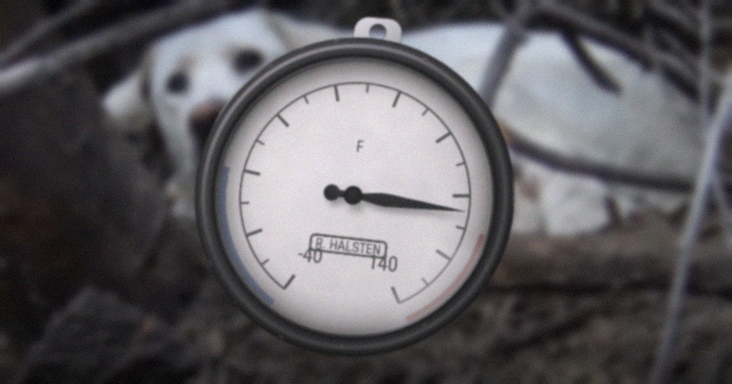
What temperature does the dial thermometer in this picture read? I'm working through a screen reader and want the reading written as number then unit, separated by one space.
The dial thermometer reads 105 °F
